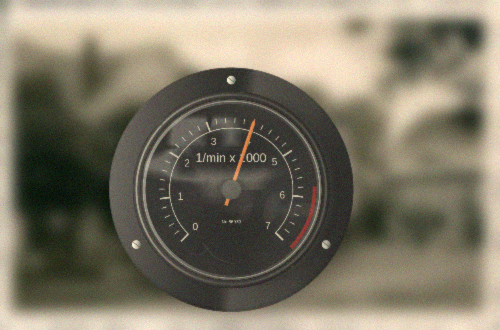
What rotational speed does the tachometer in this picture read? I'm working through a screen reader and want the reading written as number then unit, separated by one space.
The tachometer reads 4000 rpm
